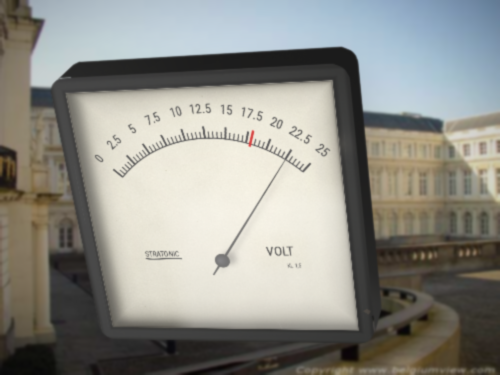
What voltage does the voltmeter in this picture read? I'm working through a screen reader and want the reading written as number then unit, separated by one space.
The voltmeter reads 22.5 V
